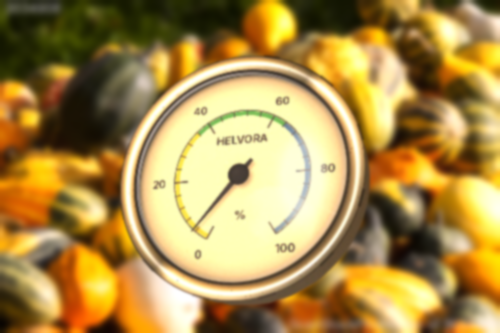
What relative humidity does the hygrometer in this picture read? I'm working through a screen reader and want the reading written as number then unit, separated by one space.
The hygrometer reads 4 %
